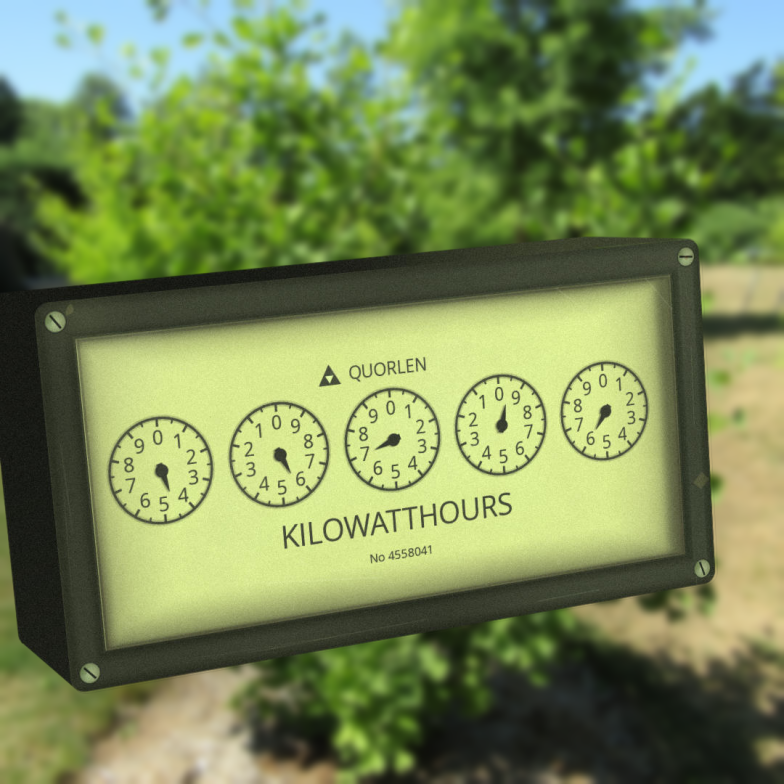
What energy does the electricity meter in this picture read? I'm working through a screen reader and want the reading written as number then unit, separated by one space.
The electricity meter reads 45696 kWh
